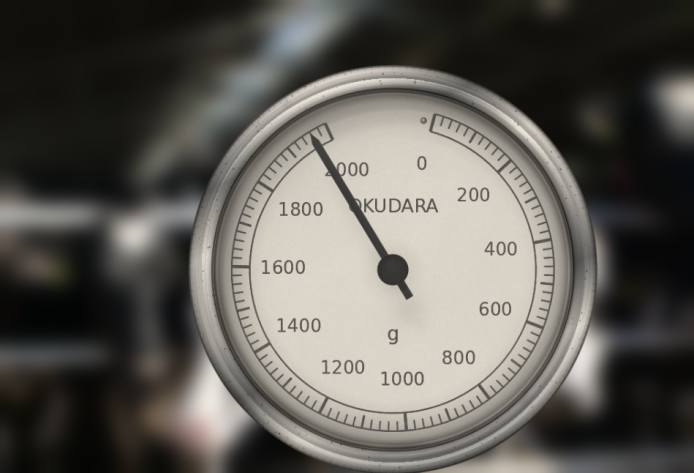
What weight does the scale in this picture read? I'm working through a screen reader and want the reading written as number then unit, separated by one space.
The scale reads 1960 g
